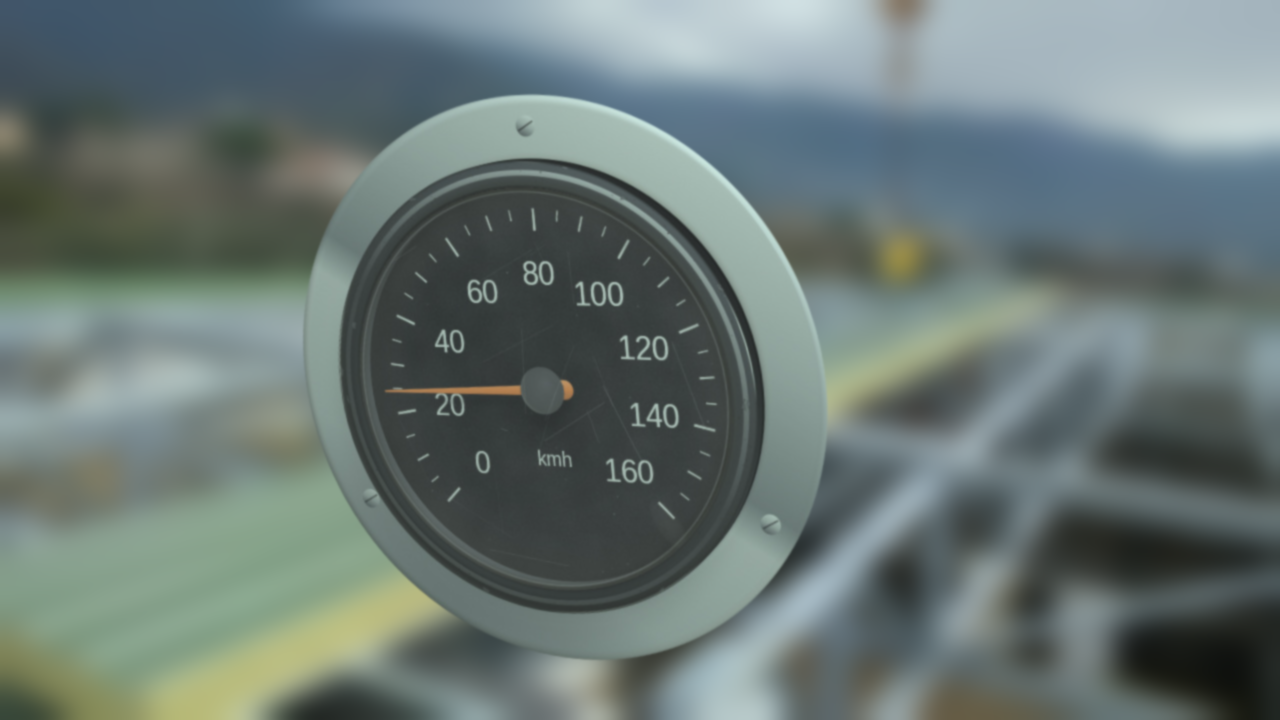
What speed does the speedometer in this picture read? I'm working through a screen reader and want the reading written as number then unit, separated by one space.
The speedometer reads 25 km/h
